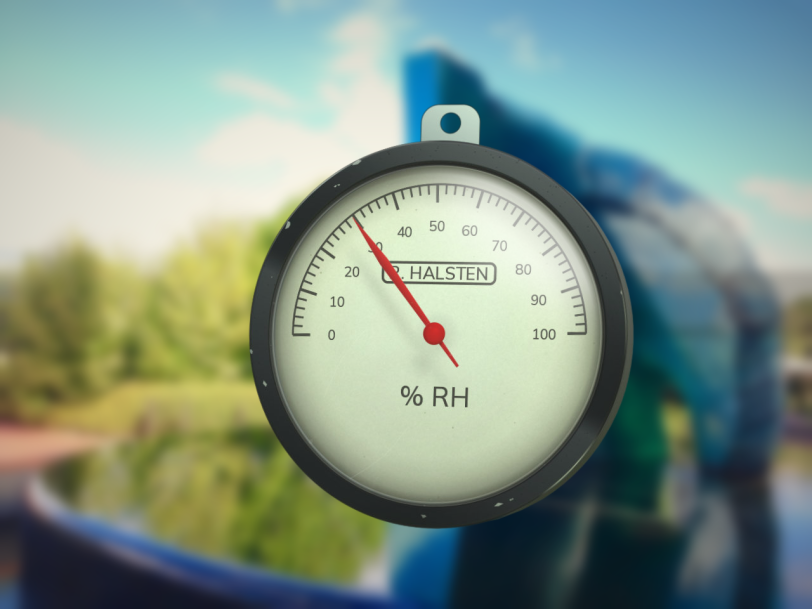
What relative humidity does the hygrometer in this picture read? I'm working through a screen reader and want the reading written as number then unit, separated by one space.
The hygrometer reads 30 %
